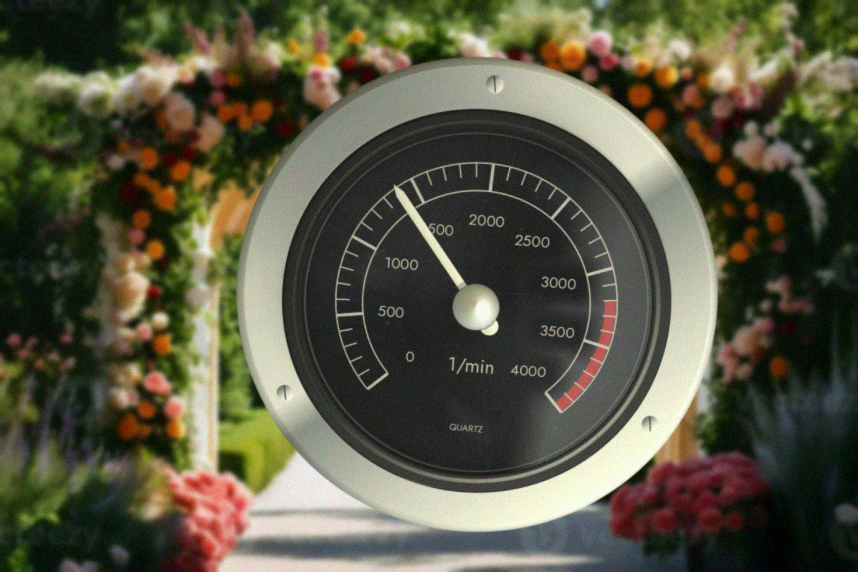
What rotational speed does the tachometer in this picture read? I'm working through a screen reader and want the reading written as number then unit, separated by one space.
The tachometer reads 1400 rpm
